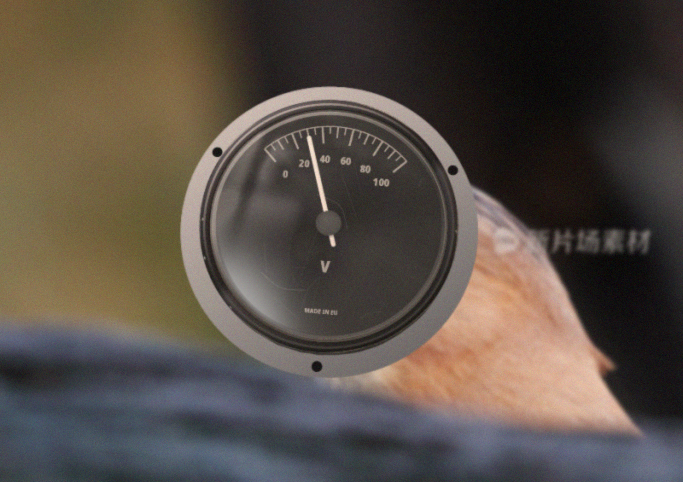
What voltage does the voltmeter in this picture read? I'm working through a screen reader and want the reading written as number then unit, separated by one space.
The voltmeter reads 30 V
